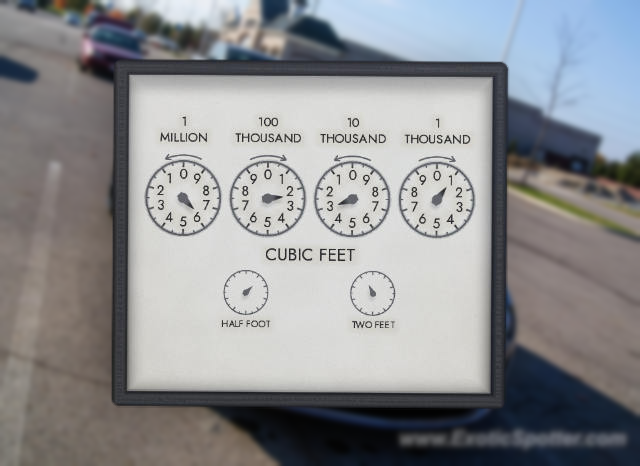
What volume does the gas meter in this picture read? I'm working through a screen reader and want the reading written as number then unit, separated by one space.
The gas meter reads 623100 ft³
